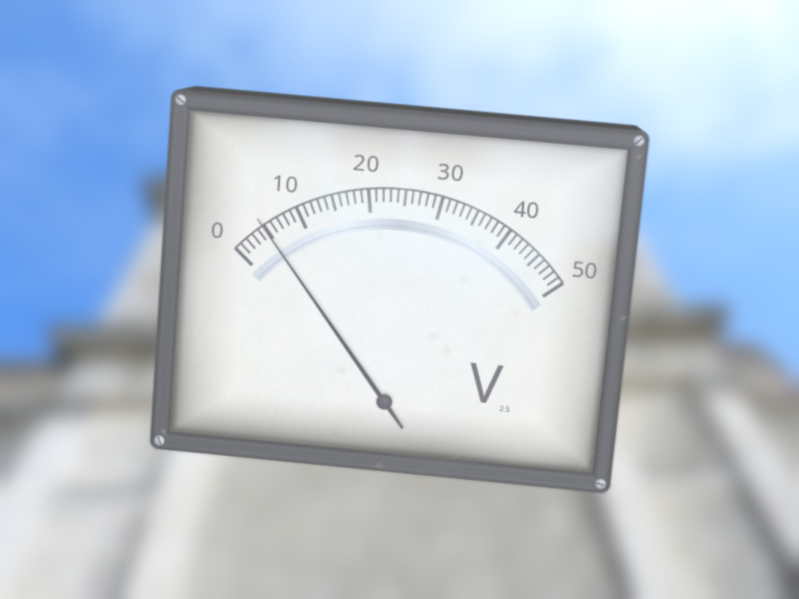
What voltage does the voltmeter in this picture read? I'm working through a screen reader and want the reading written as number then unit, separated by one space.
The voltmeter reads 5 V
